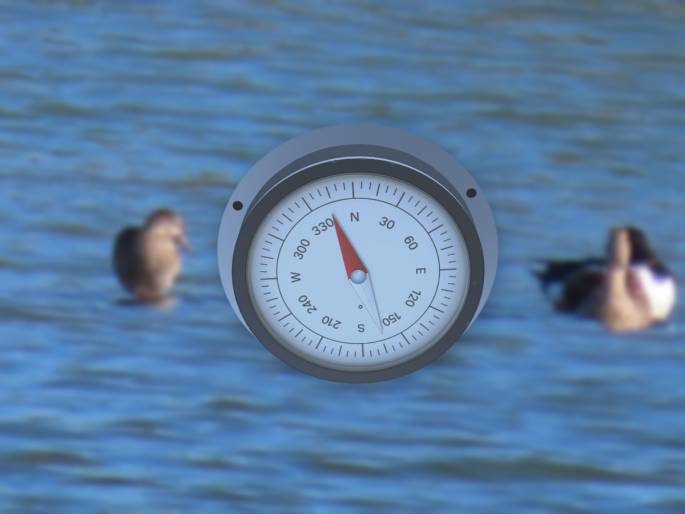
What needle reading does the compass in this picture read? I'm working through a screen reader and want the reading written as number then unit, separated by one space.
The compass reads 342.5 °
